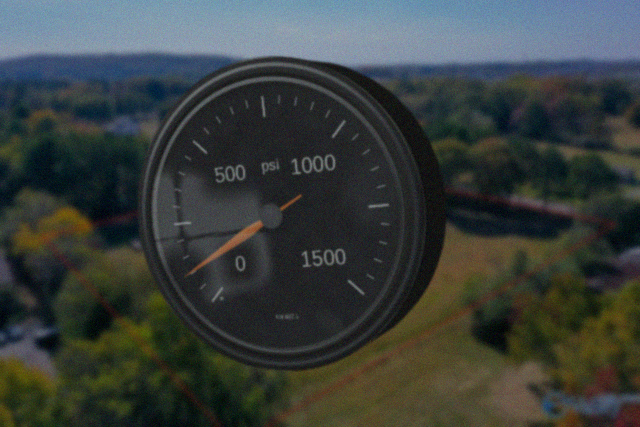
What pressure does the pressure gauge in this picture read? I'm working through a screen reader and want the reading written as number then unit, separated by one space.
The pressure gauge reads 100 psi
